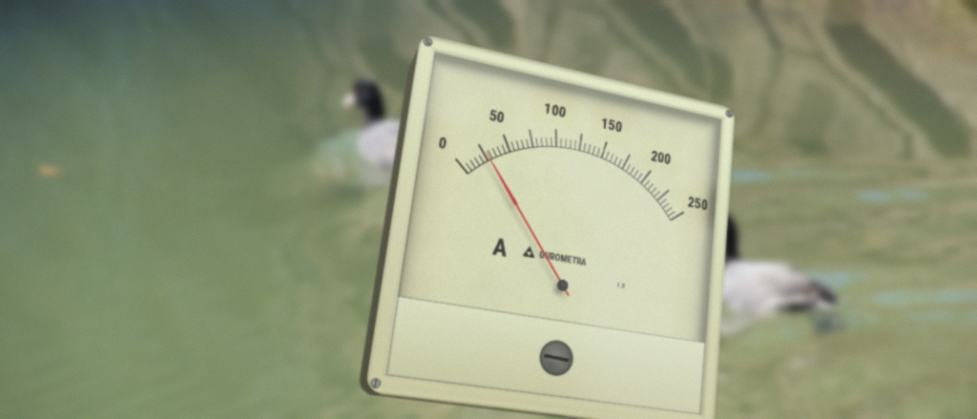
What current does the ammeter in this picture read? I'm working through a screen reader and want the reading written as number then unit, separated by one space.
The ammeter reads 25 A
